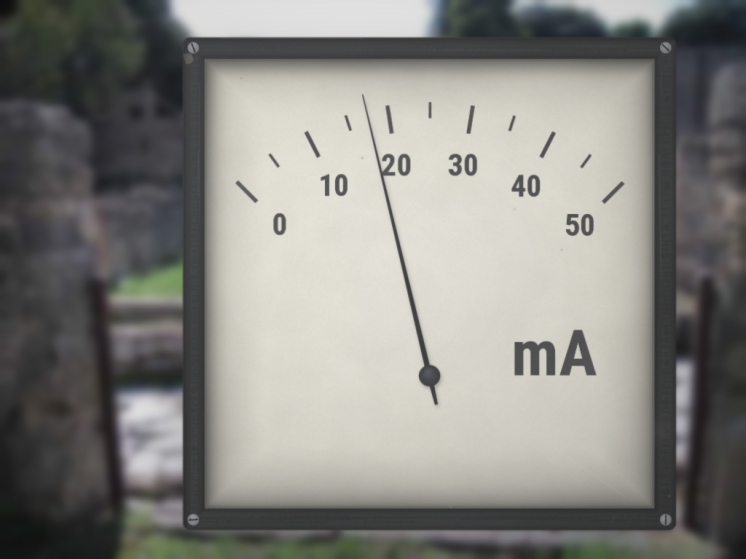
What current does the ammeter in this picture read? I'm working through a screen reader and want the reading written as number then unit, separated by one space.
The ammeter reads 17.5 mA
